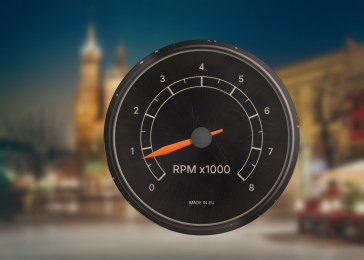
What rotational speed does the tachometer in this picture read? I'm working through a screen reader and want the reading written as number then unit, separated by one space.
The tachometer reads 750 rpm
